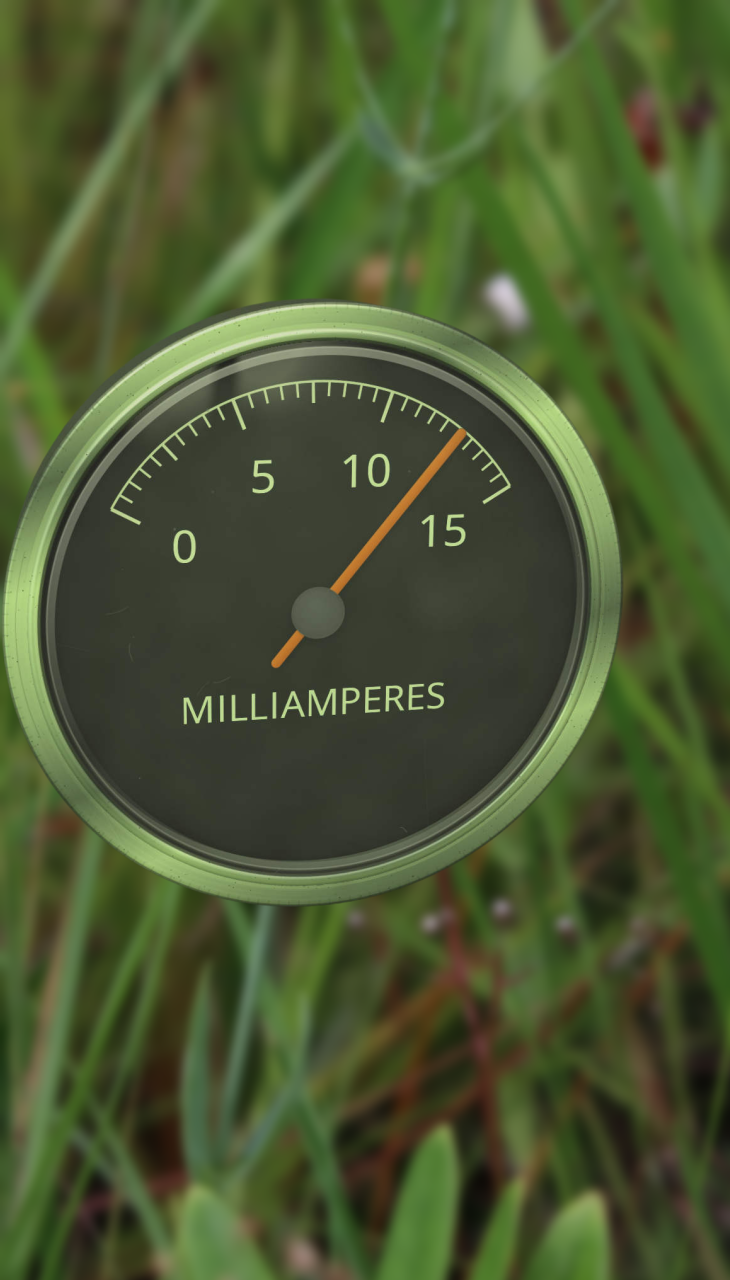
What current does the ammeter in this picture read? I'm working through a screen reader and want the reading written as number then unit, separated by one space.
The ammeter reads 12.5 mA
